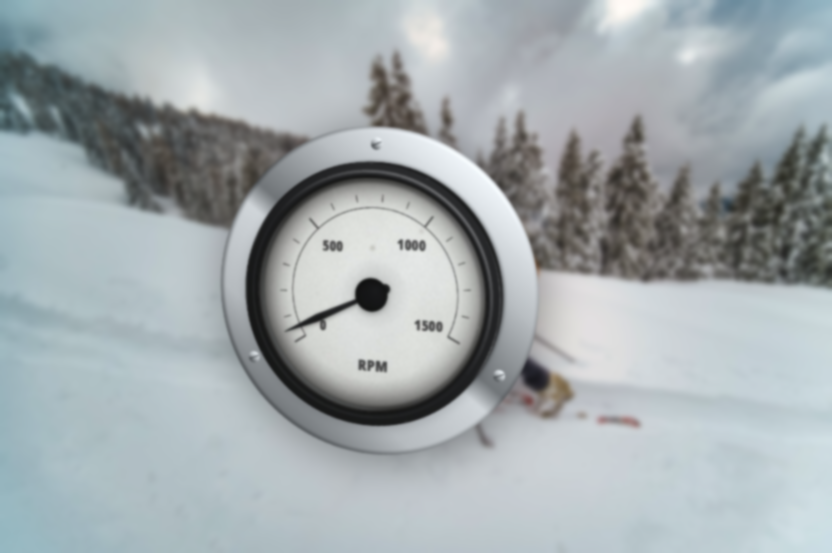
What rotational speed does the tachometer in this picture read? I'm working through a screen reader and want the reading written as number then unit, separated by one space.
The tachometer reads 50 rpm
